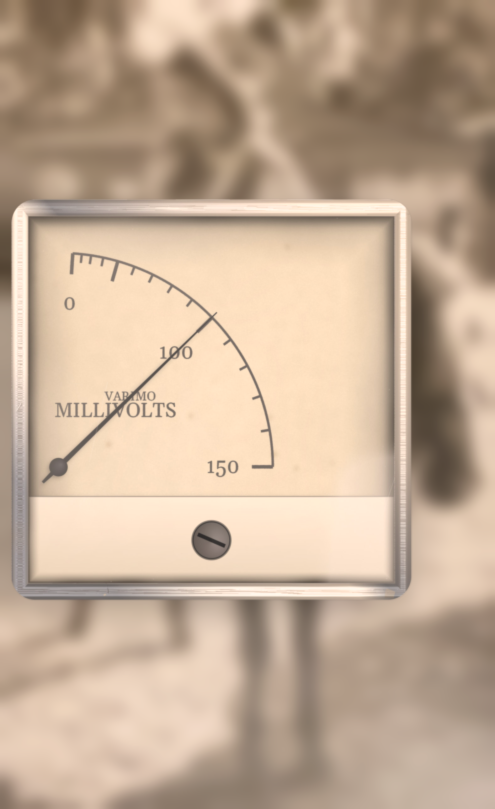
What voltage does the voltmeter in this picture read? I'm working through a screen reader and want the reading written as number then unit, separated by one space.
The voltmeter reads 100 mV
